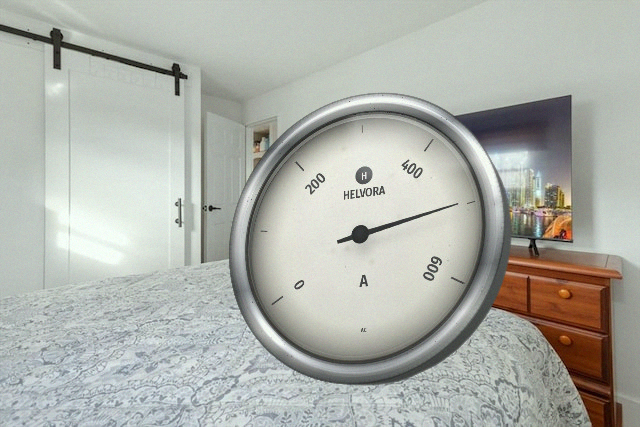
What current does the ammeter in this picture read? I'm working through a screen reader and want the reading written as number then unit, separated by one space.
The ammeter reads 500 A
